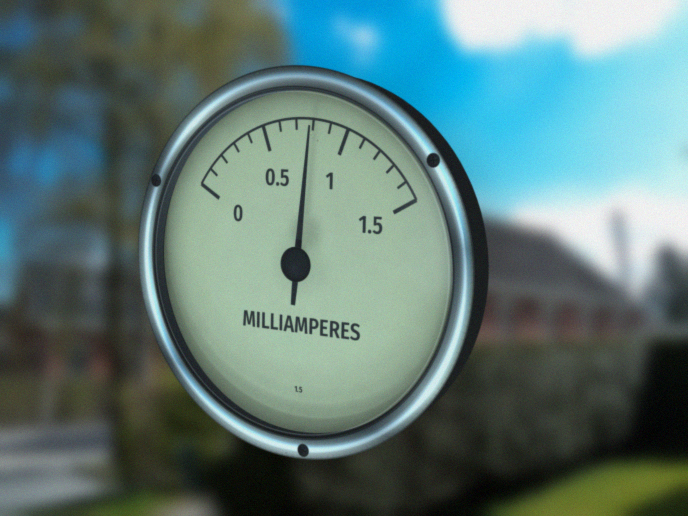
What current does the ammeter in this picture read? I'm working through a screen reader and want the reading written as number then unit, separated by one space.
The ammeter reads 0.8 mA
